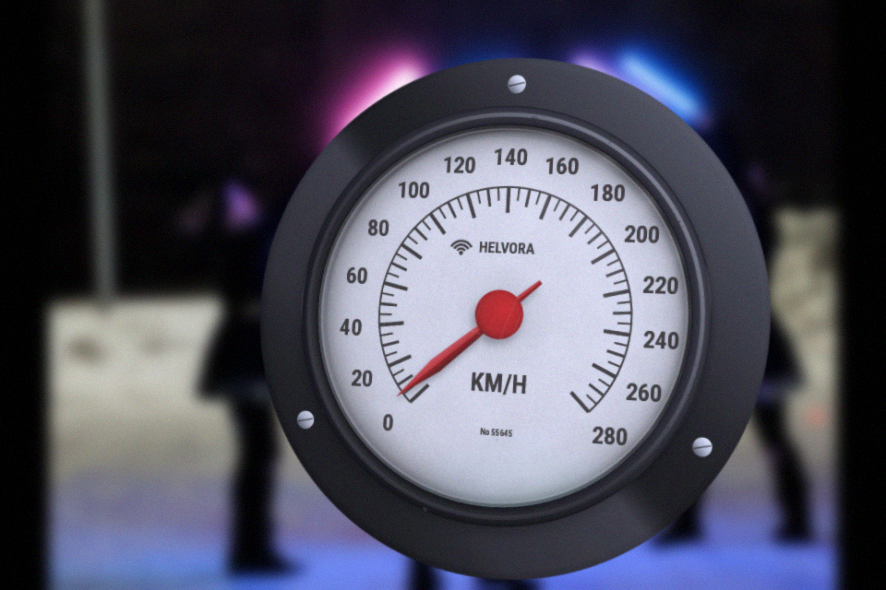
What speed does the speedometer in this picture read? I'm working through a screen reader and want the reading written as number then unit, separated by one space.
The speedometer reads 5 km/h
